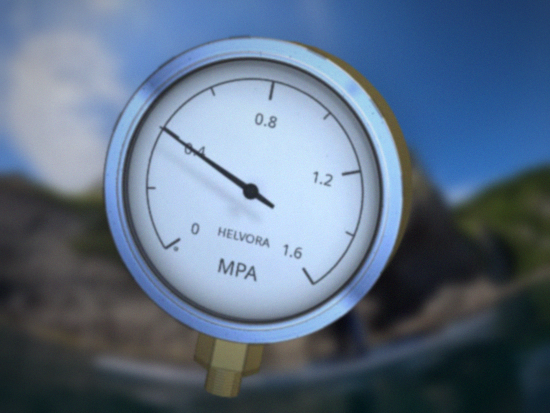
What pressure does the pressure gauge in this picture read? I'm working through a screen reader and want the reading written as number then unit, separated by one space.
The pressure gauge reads 0.4 MPa
